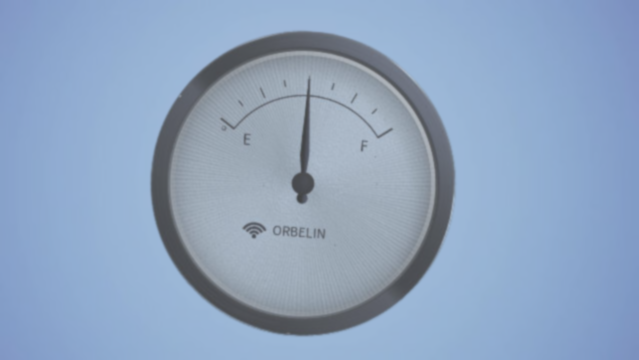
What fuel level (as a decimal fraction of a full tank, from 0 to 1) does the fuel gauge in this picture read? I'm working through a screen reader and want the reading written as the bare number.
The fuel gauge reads 0.5
